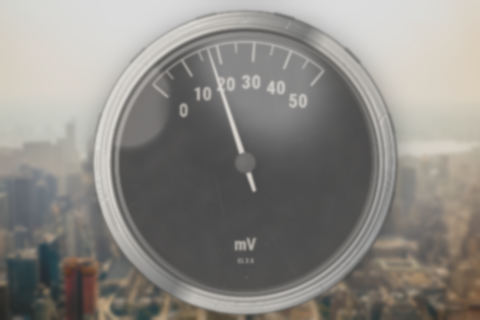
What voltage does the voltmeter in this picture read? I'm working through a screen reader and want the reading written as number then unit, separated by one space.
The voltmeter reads 17.5 mV
